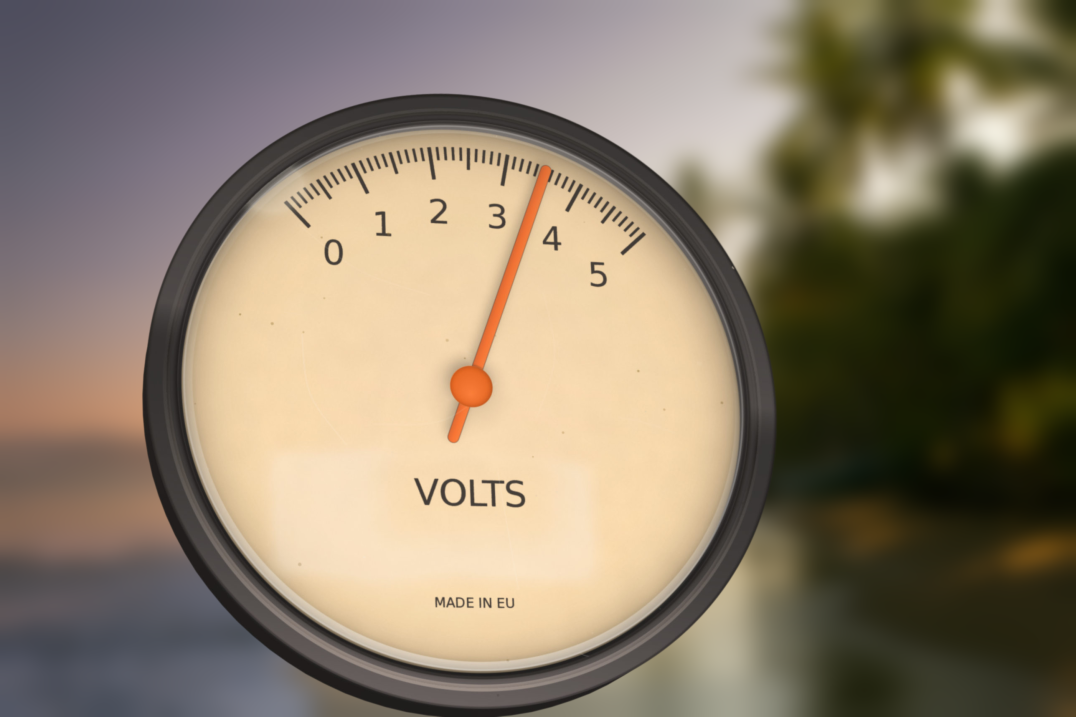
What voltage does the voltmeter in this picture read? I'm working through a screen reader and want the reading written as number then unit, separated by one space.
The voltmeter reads 3.5 V
